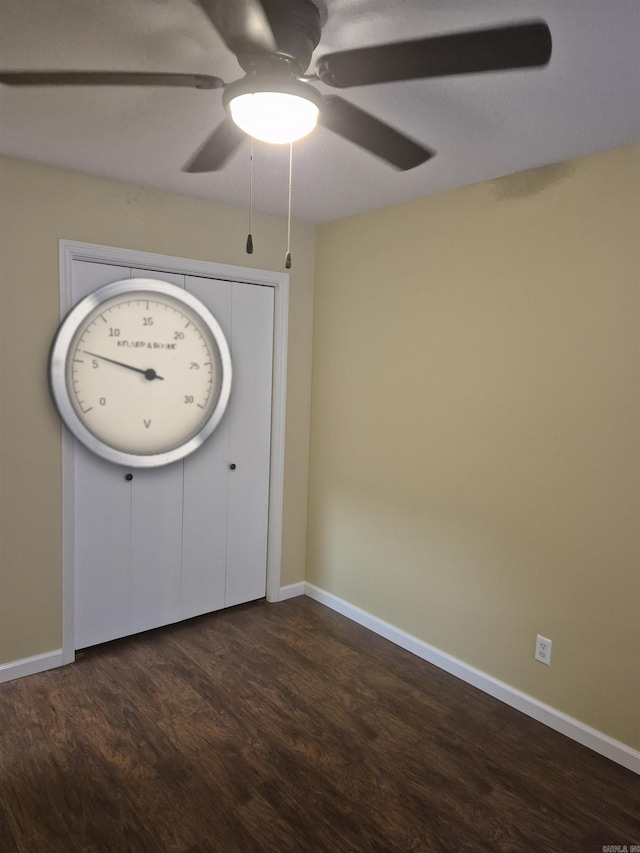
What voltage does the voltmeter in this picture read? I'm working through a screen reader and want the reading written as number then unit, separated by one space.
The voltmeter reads 6 V
